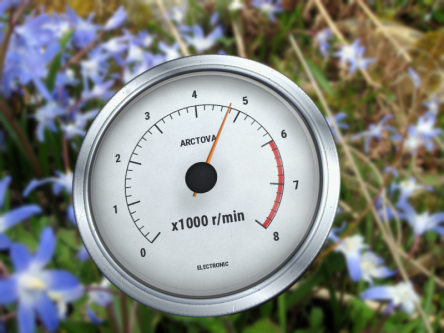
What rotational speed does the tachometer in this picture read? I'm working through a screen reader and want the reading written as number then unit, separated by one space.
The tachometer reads 4800 rpm
